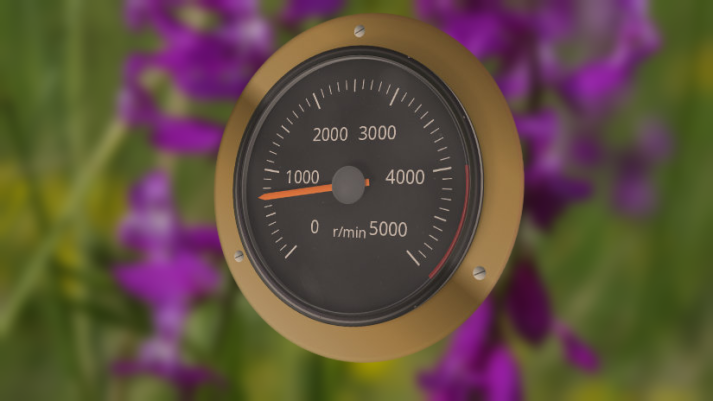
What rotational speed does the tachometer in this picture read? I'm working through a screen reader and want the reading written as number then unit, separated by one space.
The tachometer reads 700 rpm
